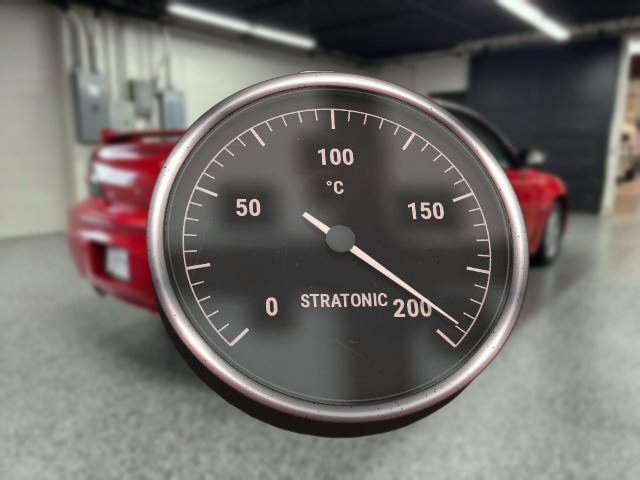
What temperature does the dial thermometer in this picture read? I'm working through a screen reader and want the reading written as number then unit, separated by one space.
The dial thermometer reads 195 °C
